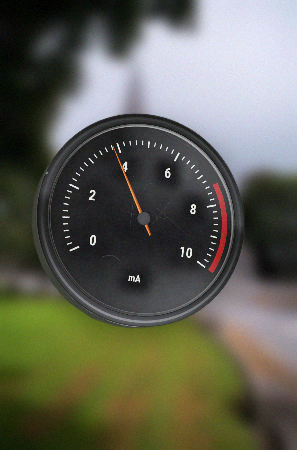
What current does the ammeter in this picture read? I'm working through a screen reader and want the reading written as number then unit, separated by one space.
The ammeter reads 3.8 mA
